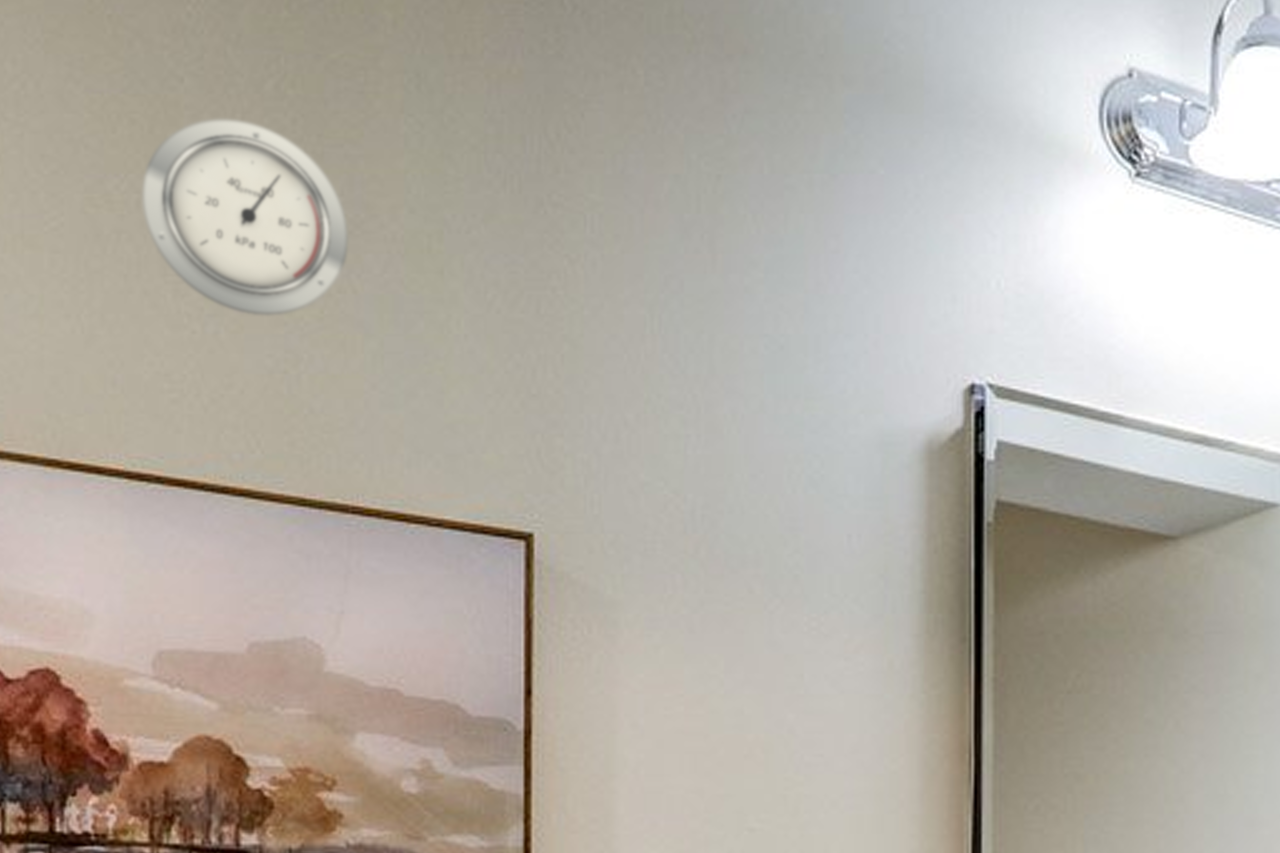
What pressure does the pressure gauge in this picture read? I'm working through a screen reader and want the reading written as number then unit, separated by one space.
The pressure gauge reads 60 kPa
